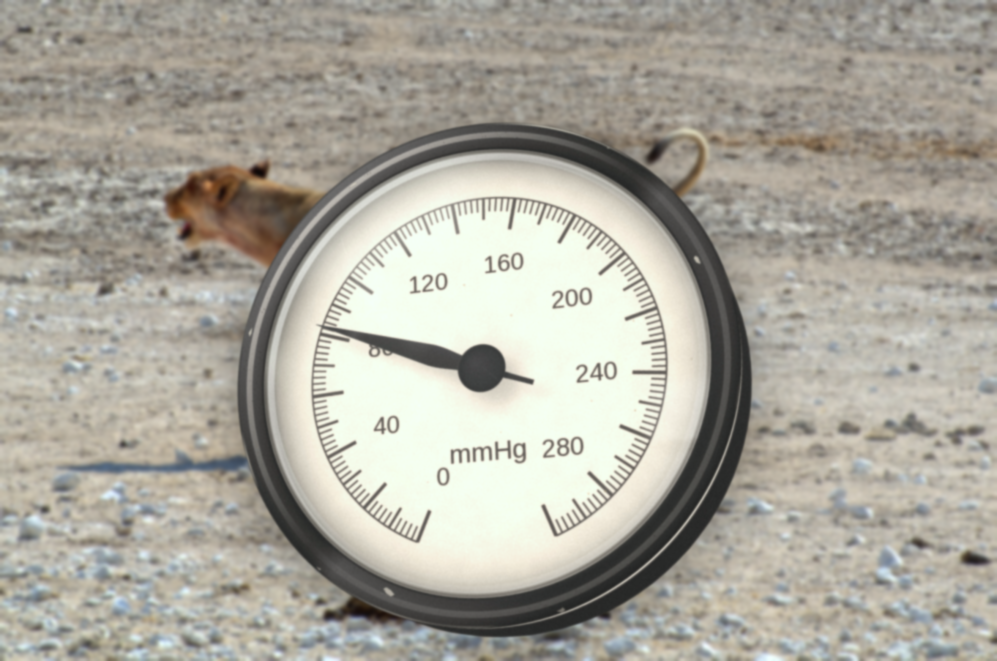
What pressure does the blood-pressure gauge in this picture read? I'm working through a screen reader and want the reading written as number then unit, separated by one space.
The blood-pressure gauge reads 82 mmHg
